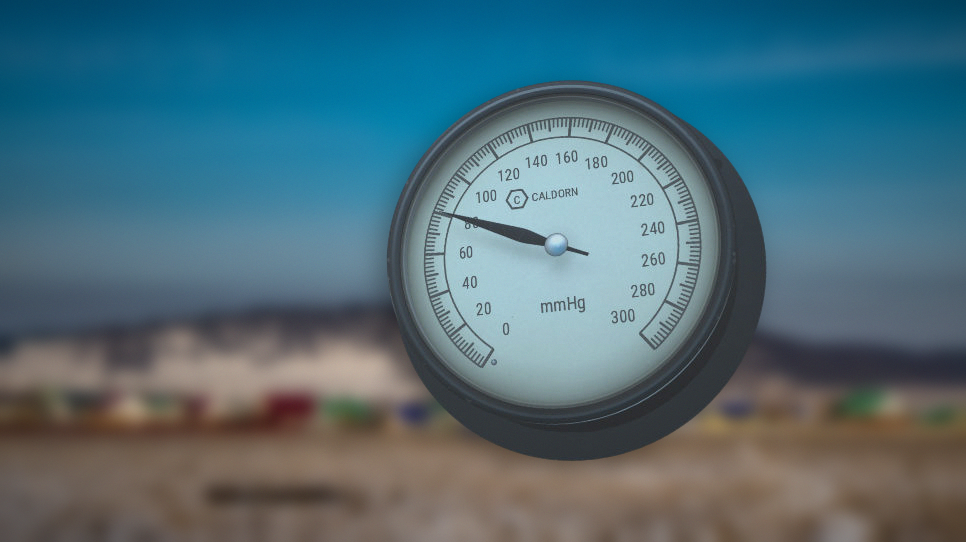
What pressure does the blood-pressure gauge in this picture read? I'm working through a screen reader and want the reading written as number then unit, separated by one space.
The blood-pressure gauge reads 80 mmHg
